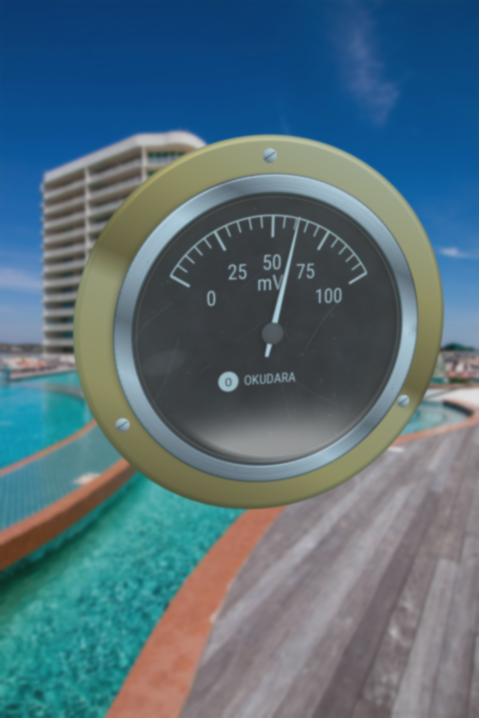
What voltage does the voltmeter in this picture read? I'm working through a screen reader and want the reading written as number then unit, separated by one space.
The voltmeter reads 60 mV
